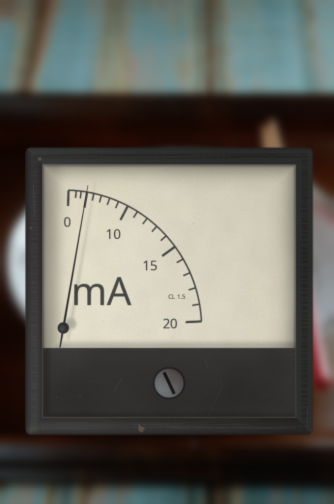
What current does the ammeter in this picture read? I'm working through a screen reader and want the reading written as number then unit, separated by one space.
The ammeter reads 5 mA
